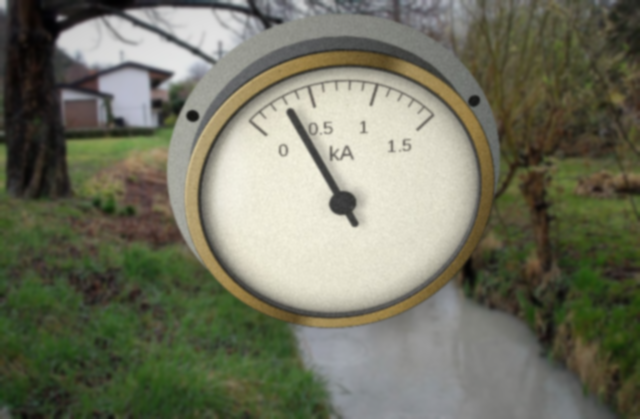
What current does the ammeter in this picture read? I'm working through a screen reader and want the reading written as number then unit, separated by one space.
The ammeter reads 0.3 kA
